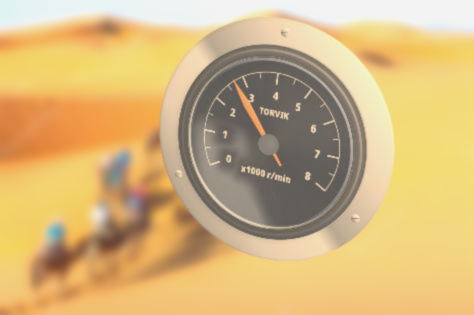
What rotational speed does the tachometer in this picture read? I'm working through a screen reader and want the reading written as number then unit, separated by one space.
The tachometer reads 2750 rpm
